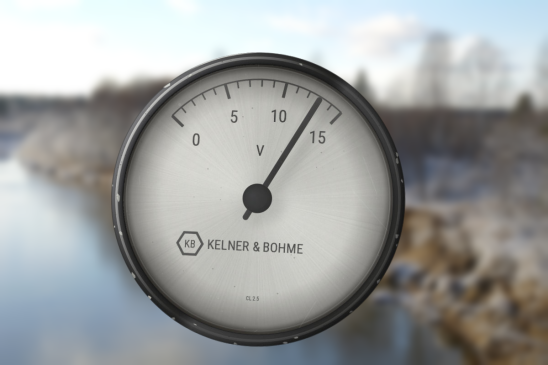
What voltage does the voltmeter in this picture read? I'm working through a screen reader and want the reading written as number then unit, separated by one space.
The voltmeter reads 13 V
